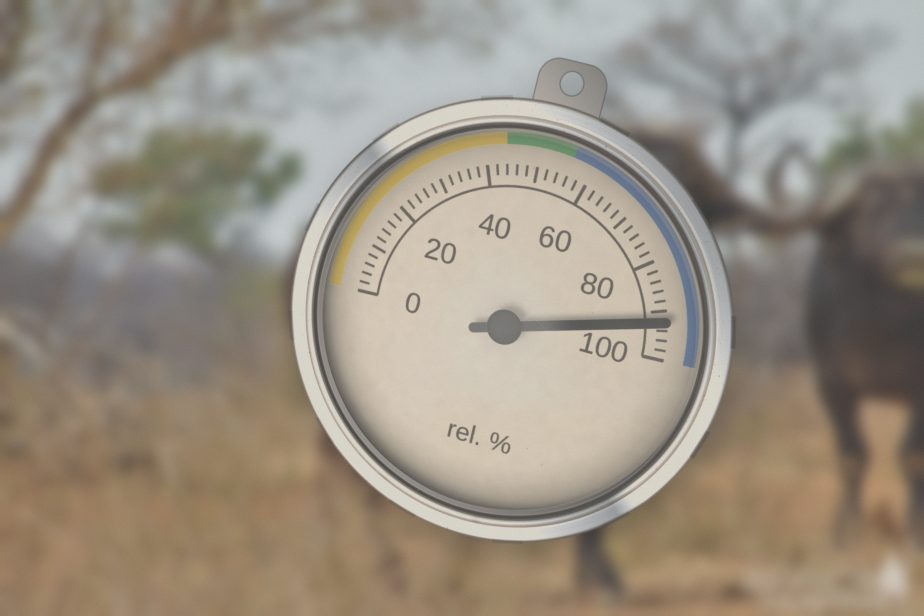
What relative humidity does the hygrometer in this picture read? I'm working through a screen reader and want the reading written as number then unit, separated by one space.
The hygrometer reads 92 %
